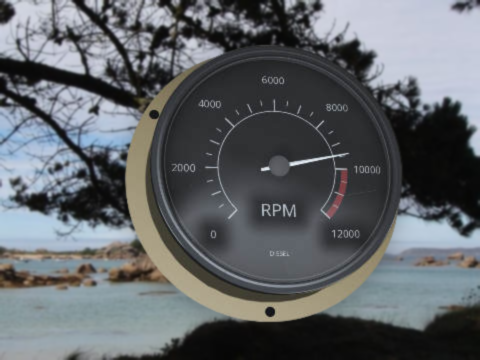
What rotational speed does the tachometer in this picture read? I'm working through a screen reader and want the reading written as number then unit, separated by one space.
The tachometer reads 9500 rpm
